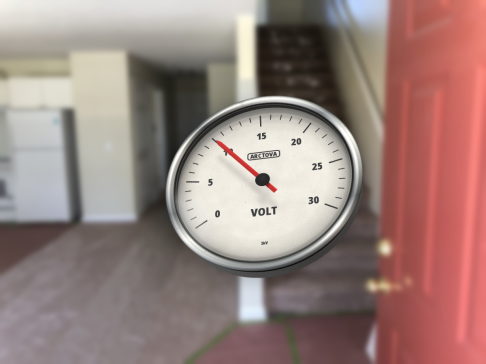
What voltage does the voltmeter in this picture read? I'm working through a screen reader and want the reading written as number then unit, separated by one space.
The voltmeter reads 10 V
